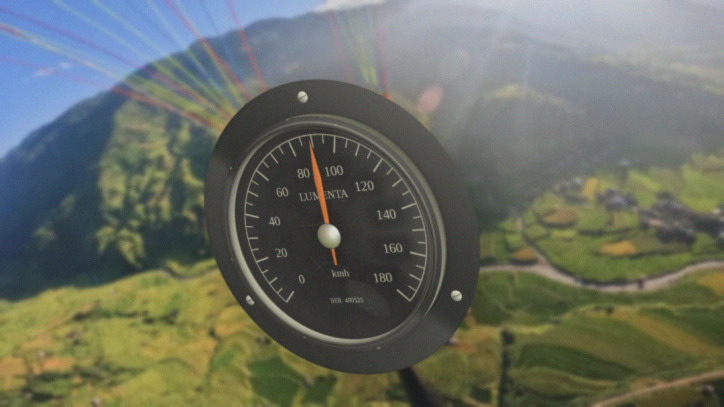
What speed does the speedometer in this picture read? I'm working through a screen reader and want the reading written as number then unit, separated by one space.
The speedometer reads 90 km/h
